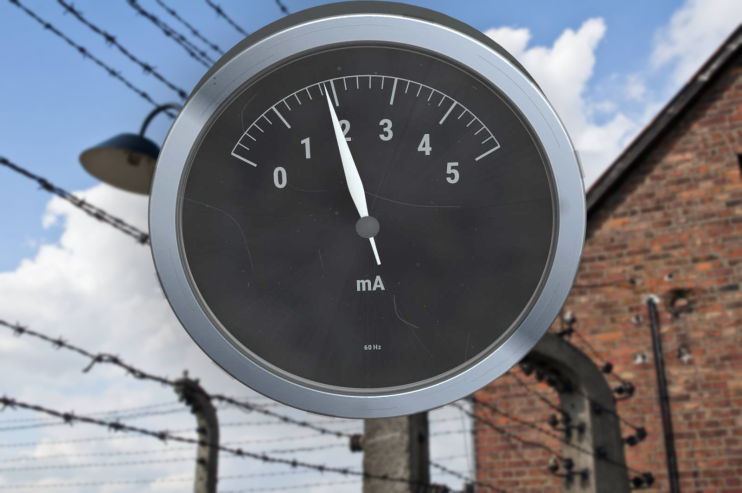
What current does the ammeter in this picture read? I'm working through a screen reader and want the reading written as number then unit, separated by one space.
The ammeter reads 1.9 mA
